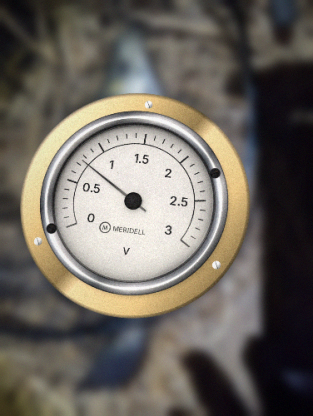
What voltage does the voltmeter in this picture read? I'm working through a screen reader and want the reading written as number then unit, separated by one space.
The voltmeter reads 0.75 V
